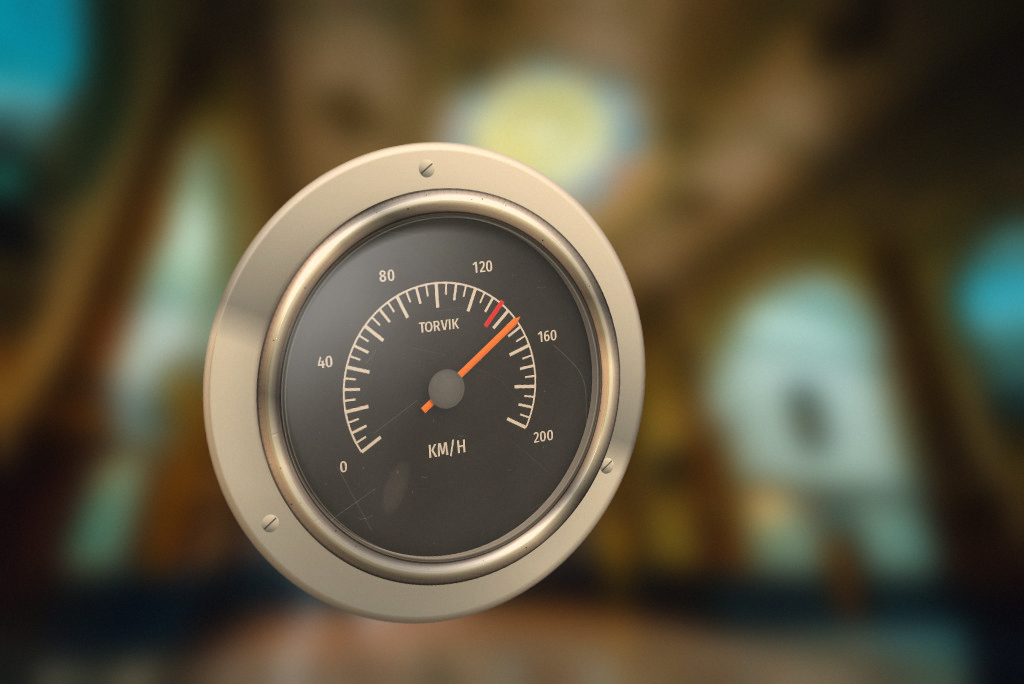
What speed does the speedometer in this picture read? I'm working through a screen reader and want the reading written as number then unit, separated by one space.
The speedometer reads 145 km/h
